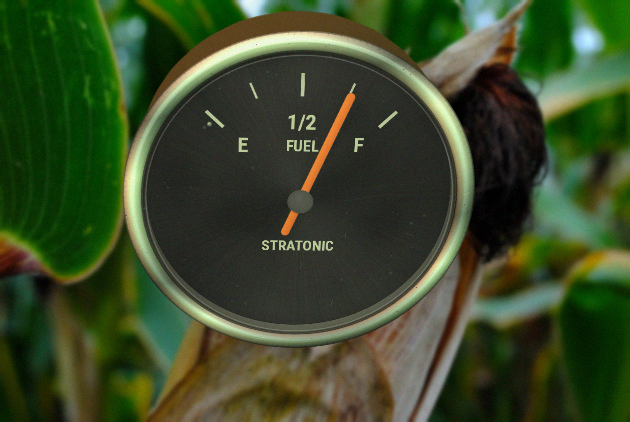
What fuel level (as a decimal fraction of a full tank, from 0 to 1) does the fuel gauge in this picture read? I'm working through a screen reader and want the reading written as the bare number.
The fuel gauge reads 0.75
